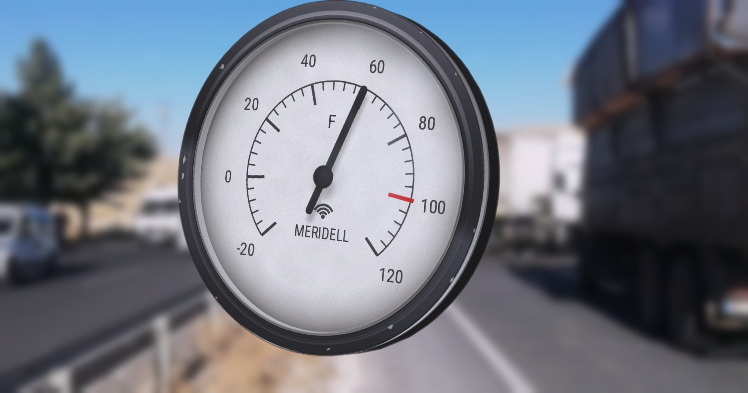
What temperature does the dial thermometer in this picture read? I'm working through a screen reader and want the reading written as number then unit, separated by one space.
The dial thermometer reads 60 °F
